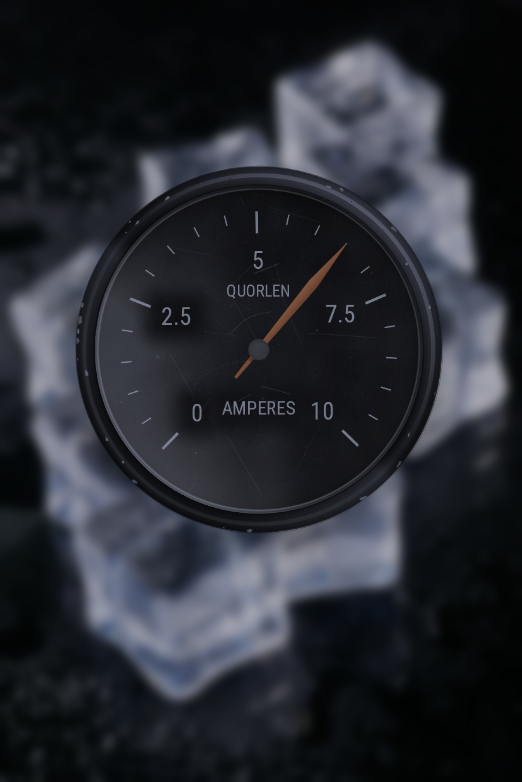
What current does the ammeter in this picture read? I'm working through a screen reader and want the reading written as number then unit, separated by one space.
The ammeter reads 6.5 A
